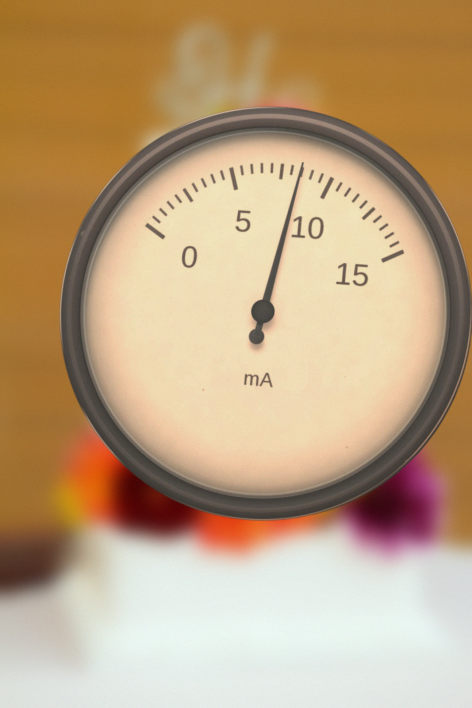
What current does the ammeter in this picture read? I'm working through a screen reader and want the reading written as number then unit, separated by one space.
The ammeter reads 8.5 mA
